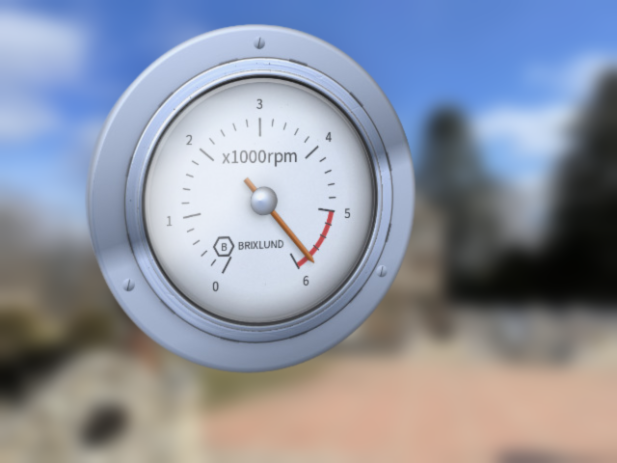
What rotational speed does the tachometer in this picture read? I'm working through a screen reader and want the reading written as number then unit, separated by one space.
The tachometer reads 5800 rpm
